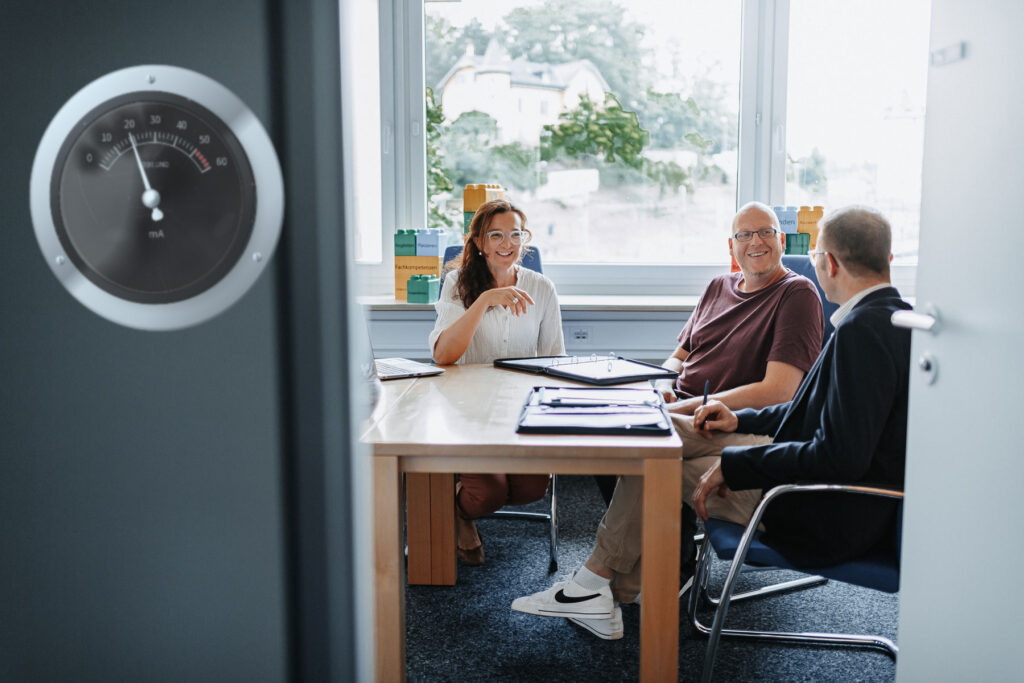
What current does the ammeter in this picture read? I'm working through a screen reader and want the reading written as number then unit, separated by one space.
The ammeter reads 20 mA
